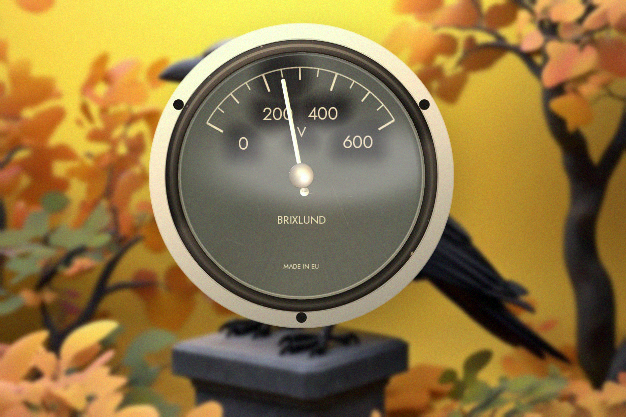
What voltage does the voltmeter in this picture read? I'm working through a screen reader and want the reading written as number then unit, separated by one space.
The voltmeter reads 250 V
